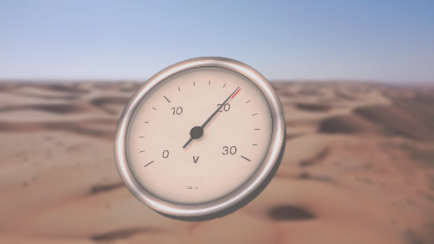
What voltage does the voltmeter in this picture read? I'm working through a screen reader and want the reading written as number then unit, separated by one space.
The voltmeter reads 20 V
